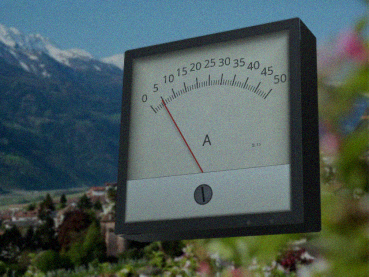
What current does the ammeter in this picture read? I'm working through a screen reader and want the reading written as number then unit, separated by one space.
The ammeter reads 5 A
